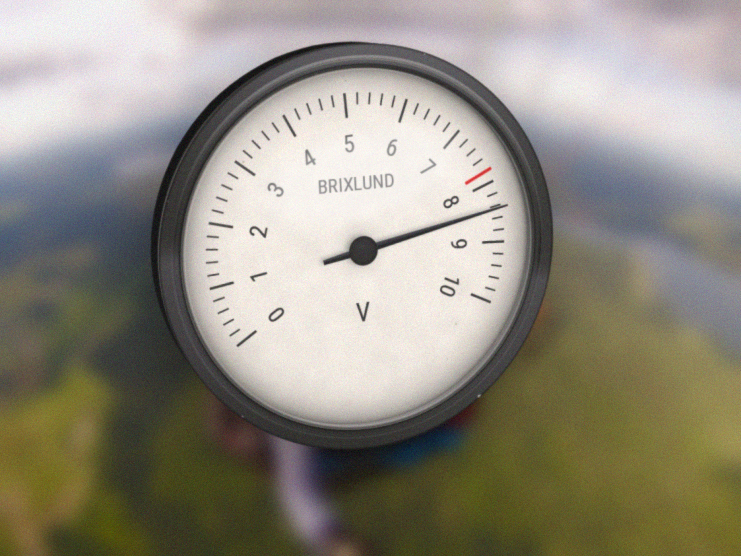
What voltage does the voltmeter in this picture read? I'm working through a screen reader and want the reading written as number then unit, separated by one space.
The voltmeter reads 8.4 V
